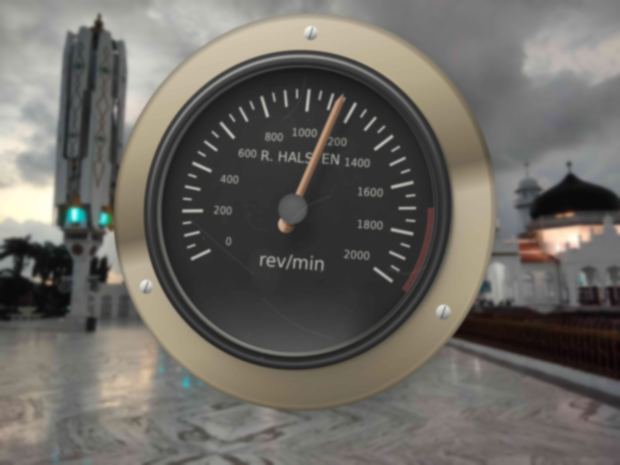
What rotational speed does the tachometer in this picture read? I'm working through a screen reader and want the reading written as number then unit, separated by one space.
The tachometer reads 1150 rpm
